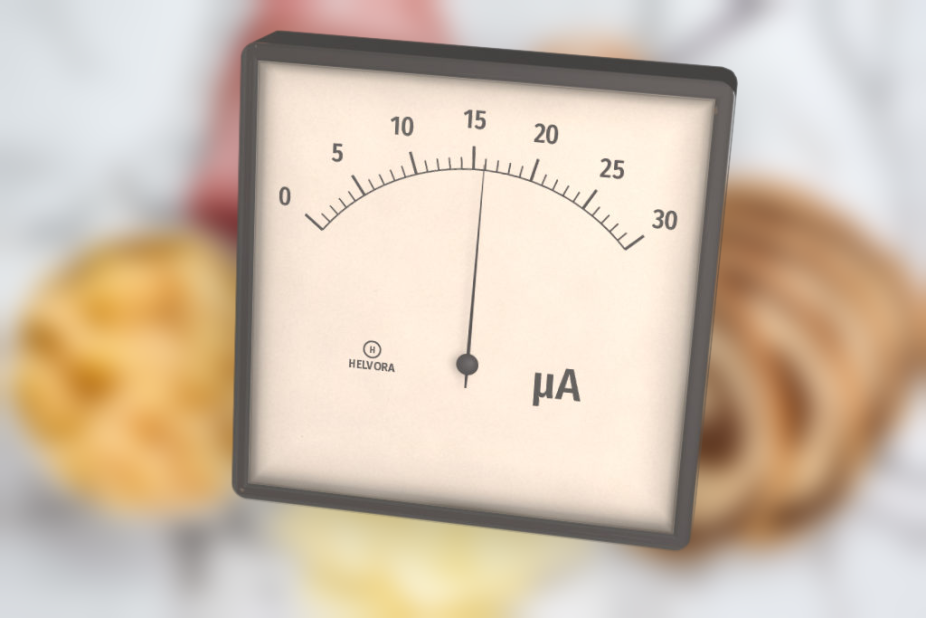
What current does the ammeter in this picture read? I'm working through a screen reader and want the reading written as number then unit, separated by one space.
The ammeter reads 16 µA
